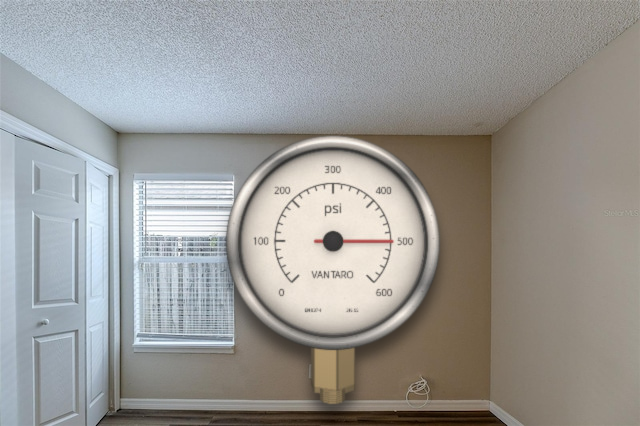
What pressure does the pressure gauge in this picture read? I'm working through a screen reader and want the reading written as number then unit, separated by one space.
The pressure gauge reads 500 psi
